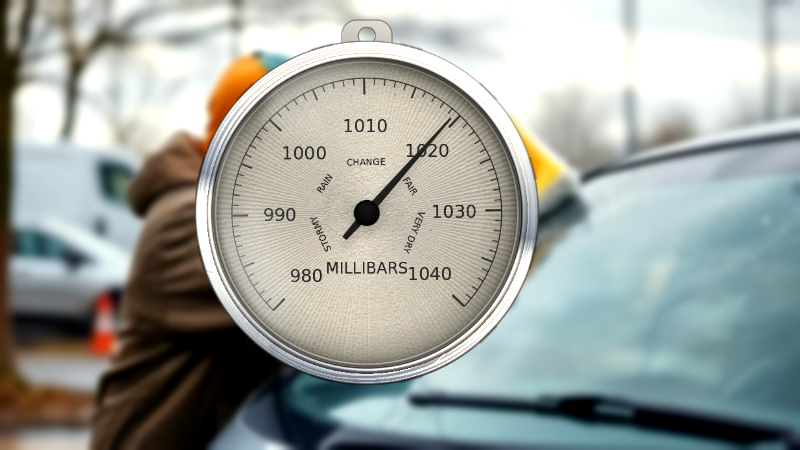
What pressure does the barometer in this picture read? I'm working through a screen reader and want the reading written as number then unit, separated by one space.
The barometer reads 1019.5 mbar
